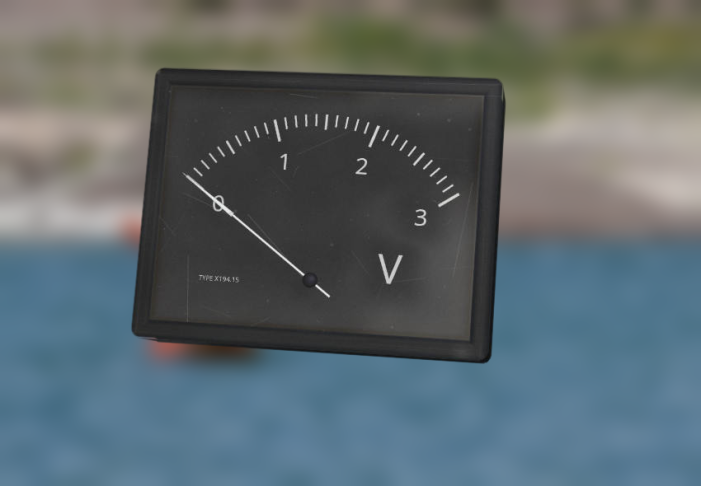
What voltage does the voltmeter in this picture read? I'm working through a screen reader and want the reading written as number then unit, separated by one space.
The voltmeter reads 0 V
